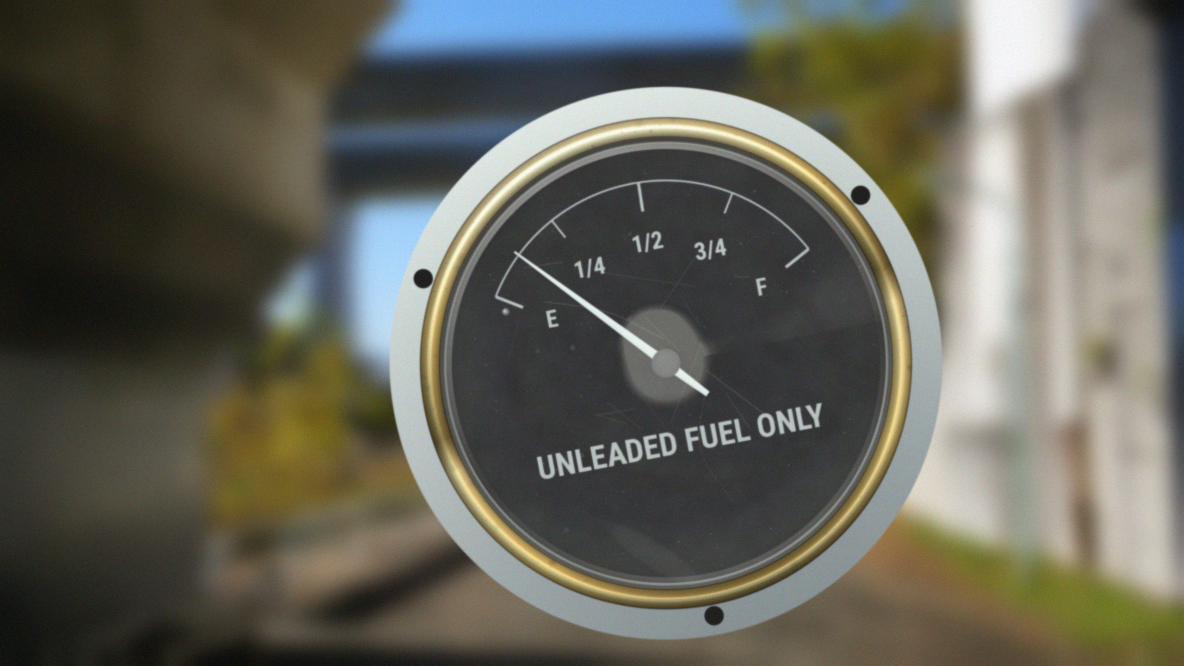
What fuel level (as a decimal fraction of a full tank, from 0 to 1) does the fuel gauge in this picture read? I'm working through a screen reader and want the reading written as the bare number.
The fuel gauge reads 0.125
